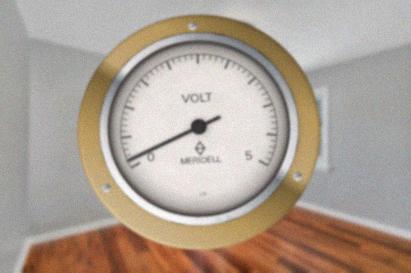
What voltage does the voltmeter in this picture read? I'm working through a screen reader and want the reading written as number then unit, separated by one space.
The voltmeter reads 0.1 V
